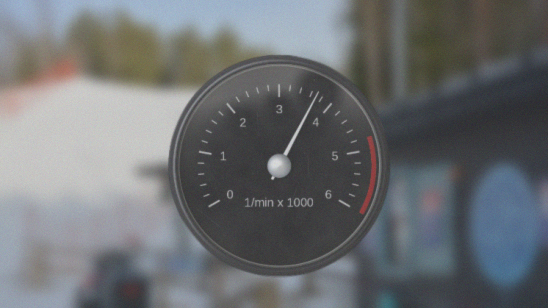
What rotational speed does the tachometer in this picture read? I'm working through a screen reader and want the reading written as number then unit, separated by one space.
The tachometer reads 3700 rpm
